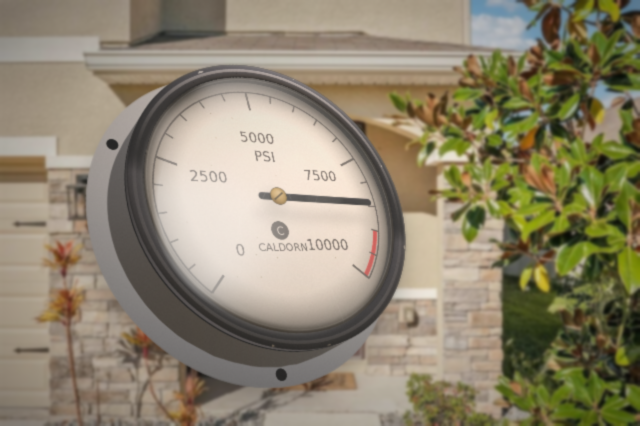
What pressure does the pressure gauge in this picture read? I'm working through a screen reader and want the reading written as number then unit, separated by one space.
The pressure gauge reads 8500 psi
